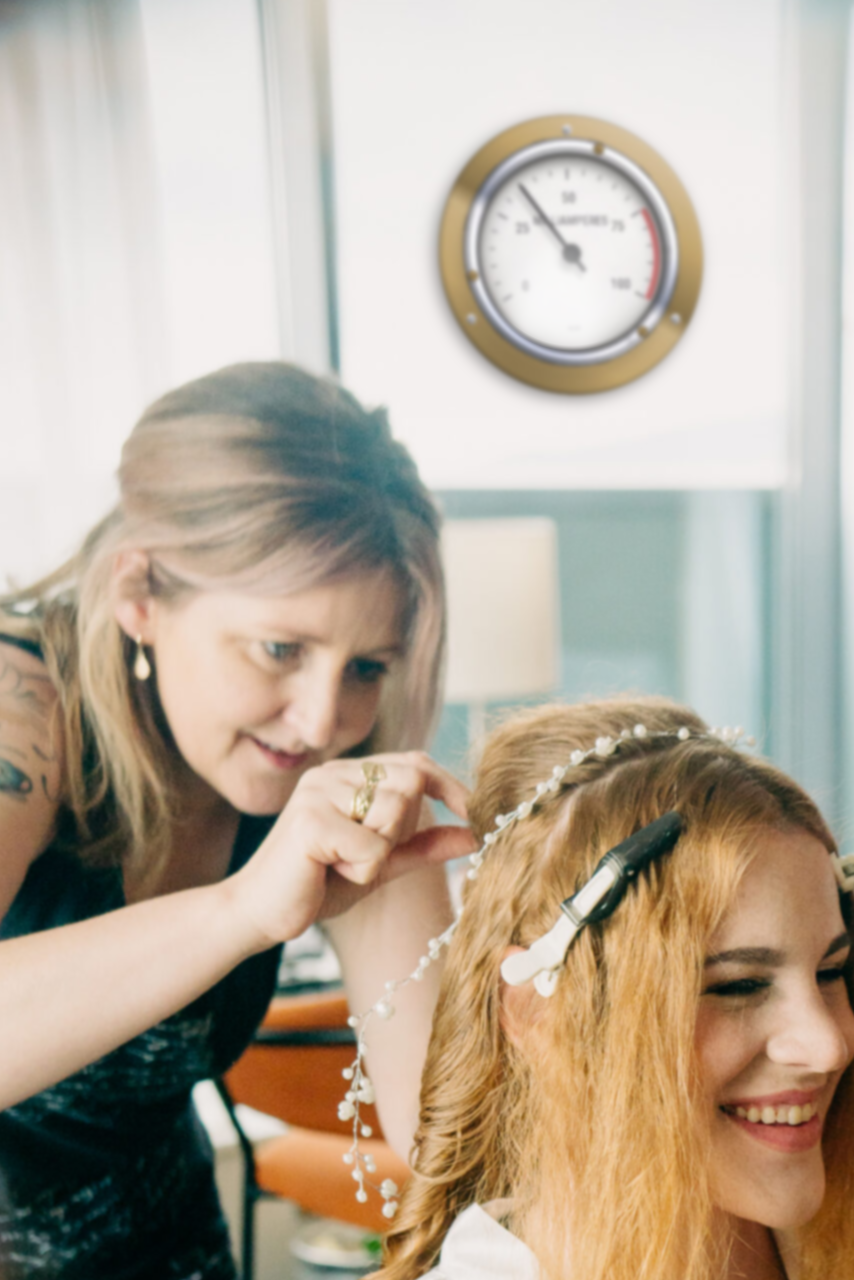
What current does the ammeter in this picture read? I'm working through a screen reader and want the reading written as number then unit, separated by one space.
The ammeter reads 35 mA
